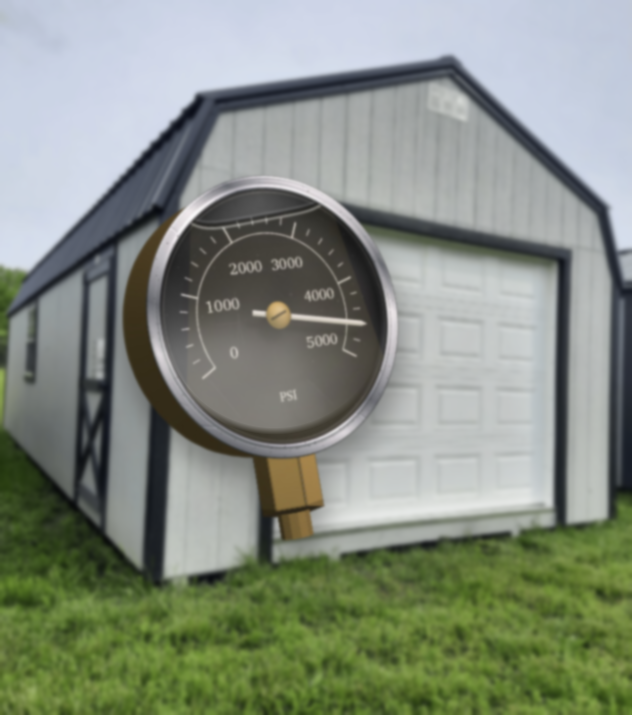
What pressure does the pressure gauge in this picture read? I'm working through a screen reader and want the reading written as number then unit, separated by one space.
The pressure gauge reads 4600 psi
